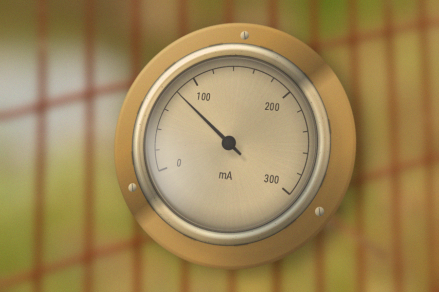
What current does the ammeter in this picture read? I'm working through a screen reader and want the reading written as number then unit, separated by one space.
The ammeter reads 80 mA
